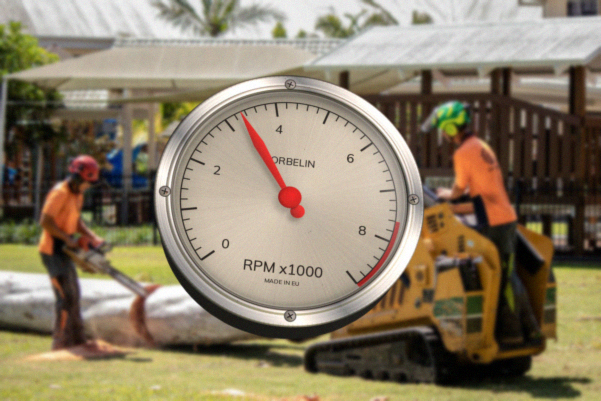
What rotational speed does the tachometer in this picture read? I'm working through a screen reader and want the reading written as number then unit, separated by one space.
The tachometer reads 3300 rpm
